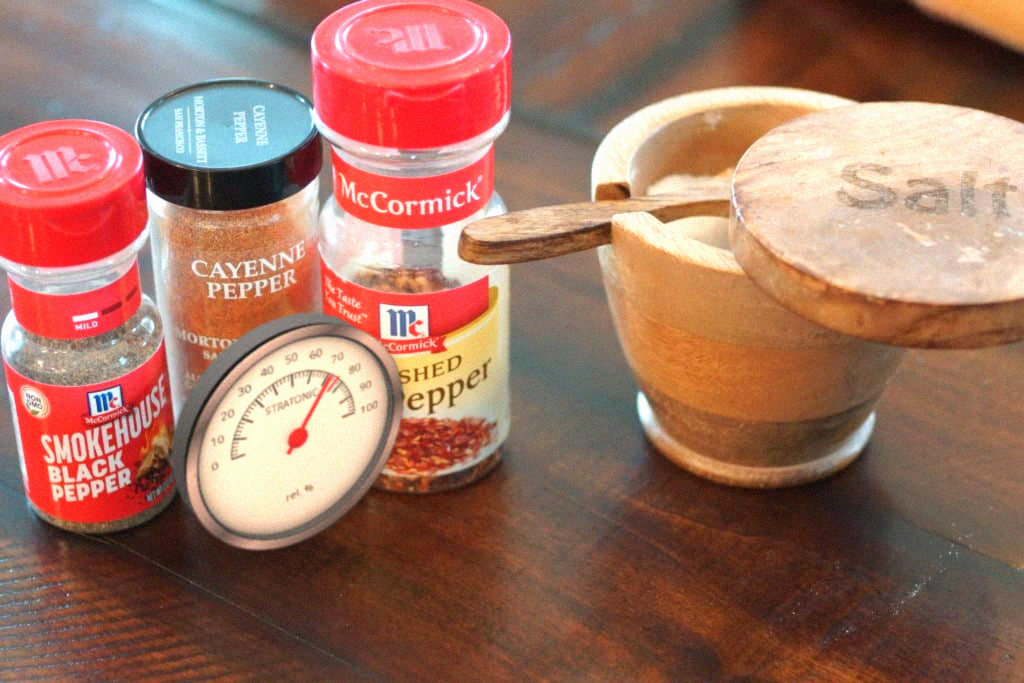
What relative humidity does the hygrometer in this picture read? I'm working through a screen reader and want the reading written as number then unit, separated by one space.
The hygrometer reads 70 %
